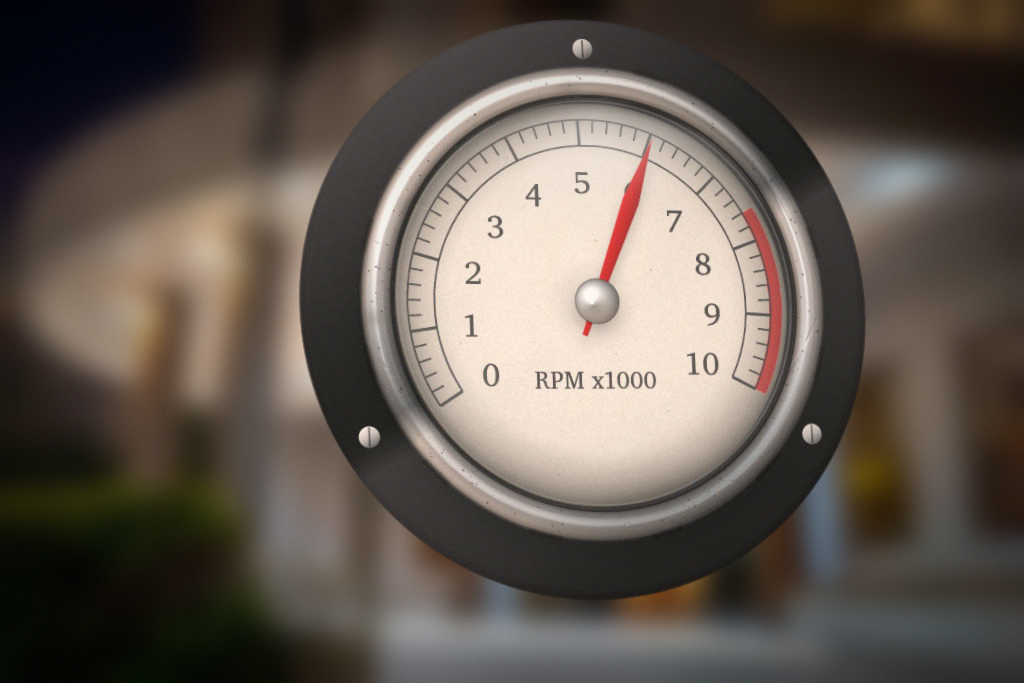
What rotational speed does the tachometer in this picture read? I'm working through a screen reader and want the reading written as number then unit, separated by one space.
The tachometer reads 6000 rpm
